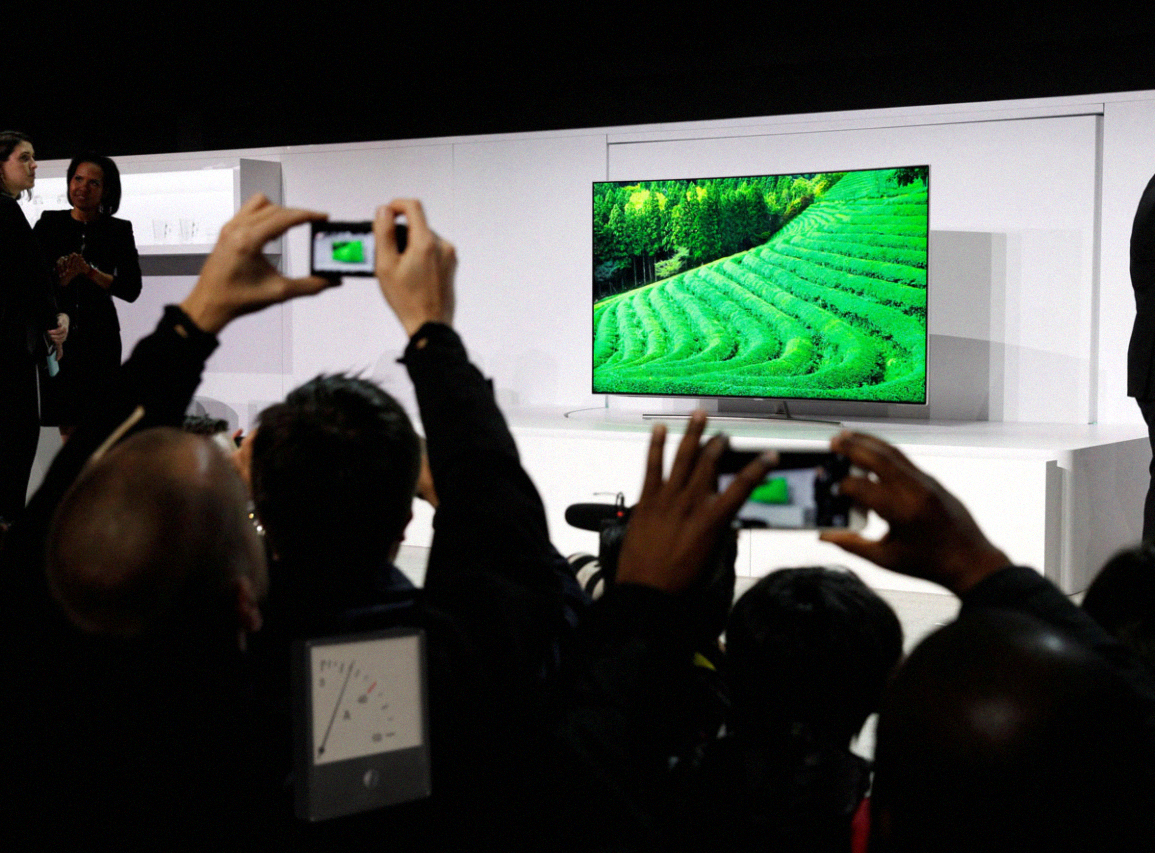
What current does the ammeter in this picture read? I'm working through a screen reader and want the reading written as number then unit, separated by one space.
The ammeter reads 25 A
